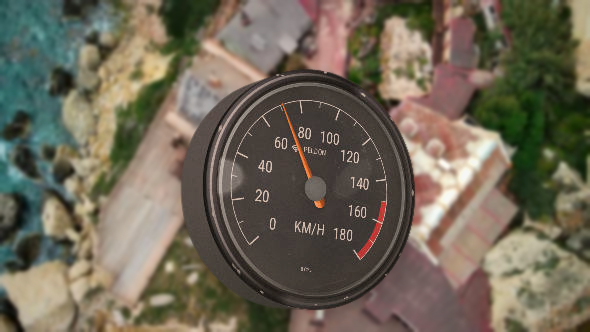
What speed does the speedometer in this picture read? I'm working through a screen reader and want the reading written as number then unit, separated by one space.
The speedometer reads 70 km/h
